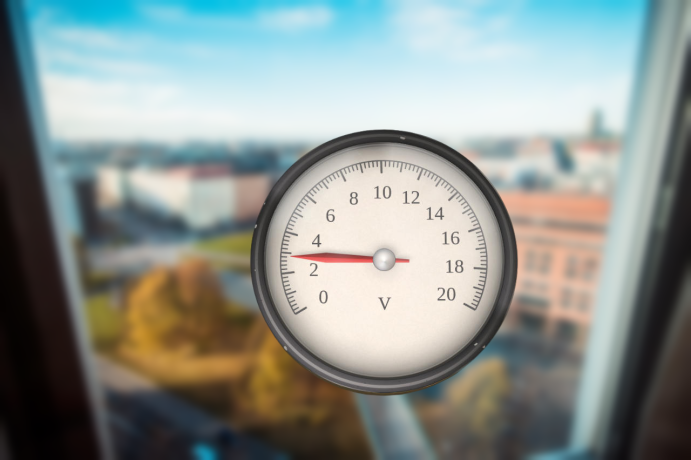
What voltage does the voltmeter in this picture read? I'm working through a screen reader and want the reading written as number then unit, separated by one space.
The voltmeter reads 2.8 V
